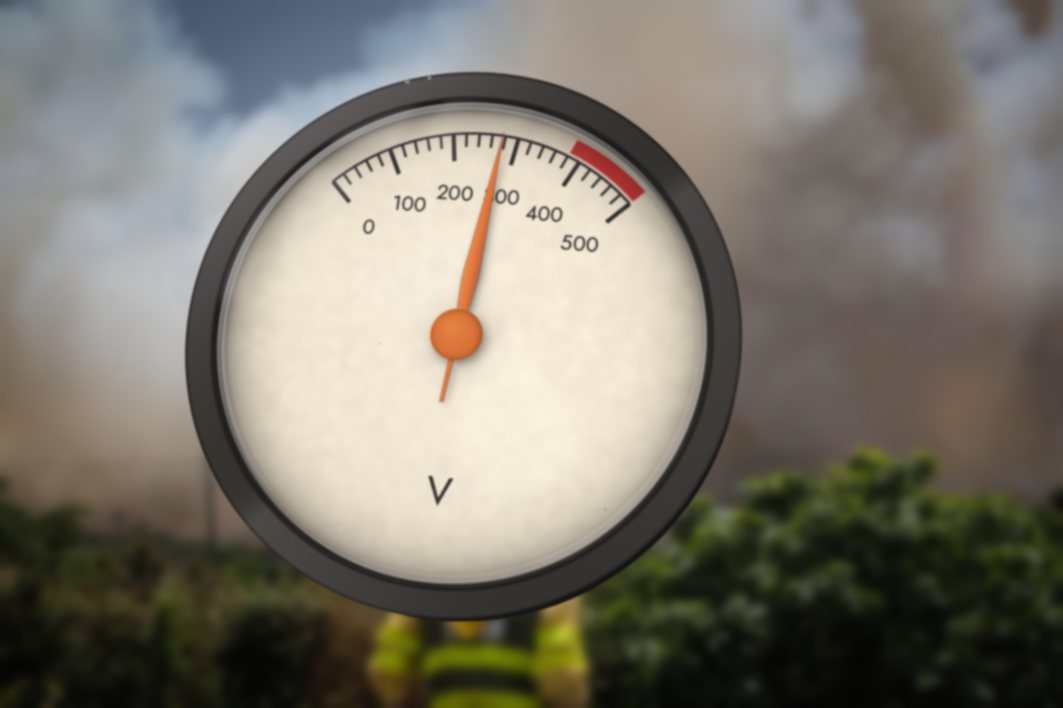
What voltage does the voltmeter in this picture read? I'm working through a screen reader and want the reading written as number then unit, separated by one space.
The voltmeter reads 280 V
